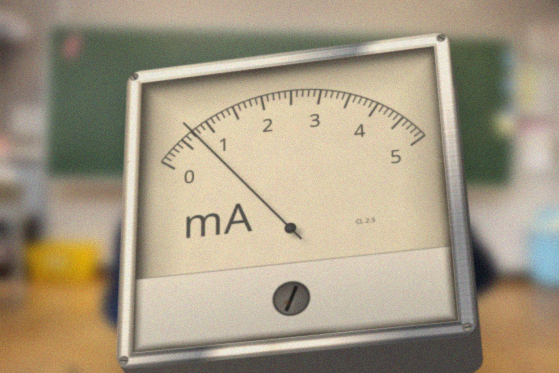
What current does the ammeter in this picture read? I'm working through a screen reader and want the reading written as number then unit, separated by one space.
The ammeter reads 0.7 mA
